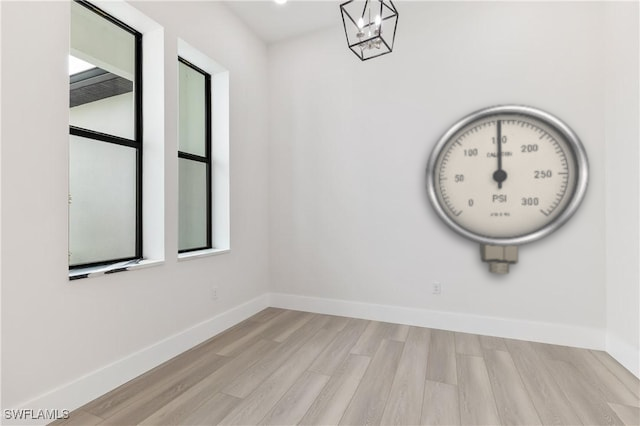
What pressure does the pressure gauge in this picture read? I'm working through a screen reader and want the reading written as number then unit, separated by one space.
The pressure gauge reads 150 psi
